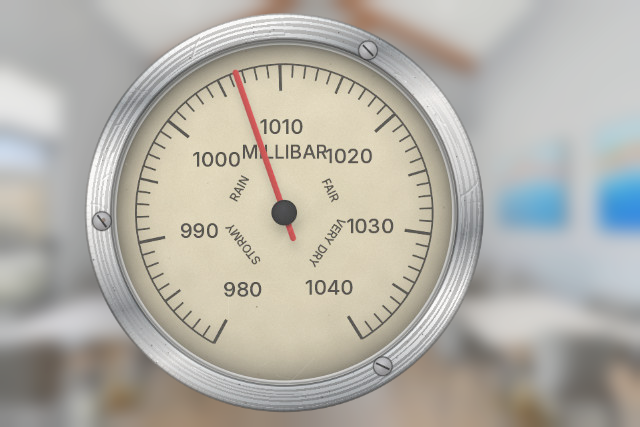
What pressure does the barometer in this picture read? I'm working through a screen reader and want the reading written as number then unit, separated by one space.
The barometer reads 1006.5 mbar
